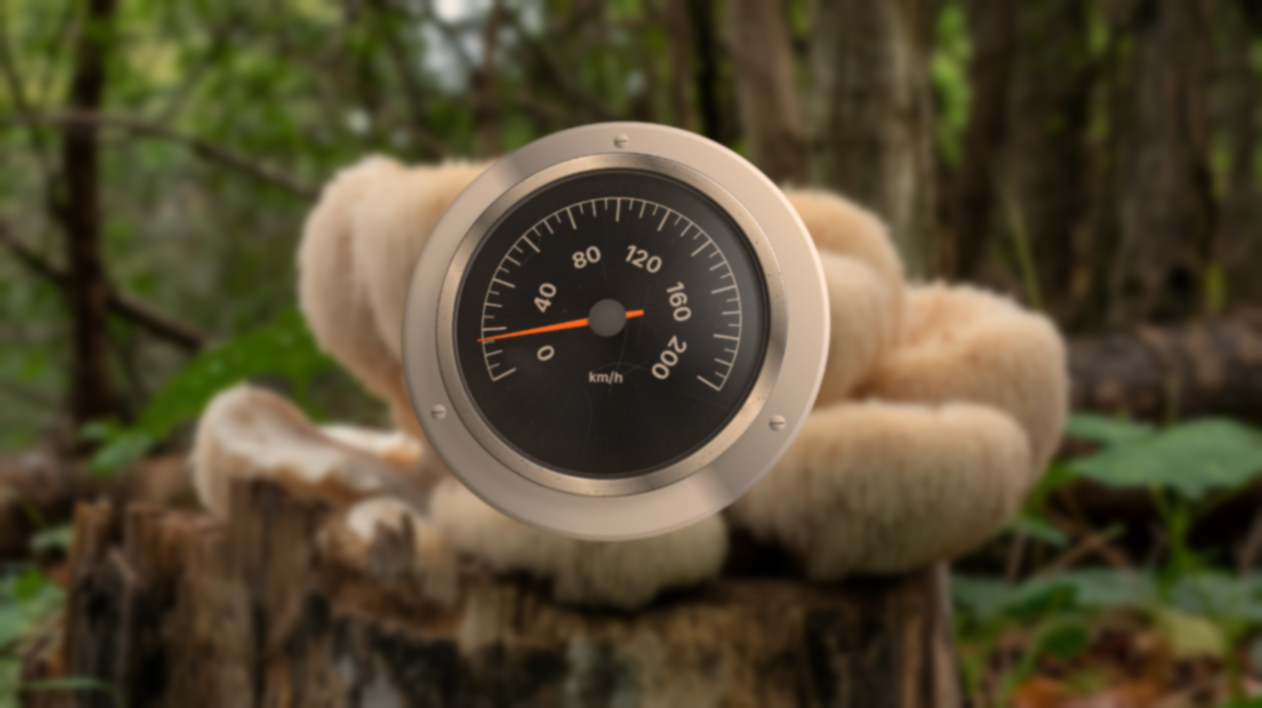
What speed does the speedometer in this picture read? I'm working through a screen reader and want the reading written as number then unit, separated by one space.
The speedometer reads 15 km/h
